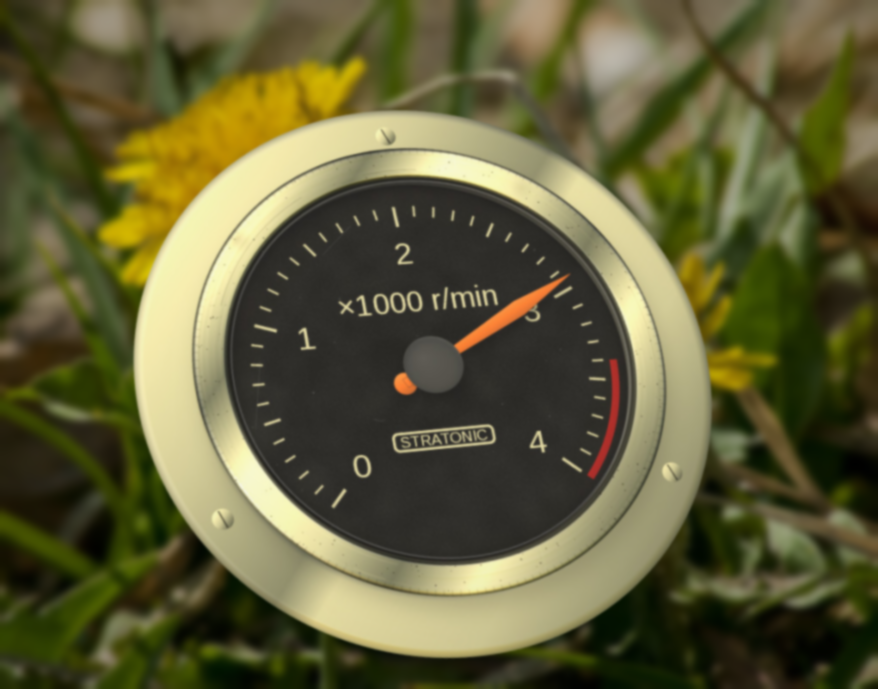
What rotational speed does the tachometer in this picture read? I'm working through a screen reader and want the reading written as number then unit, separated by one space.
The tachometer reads 2950 rpm
